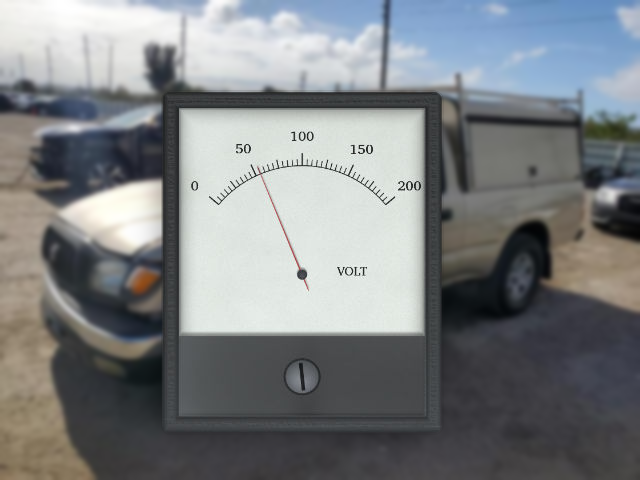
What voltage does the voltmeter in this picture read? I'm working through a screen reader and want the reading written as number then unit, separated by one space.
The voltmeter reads 55 V
